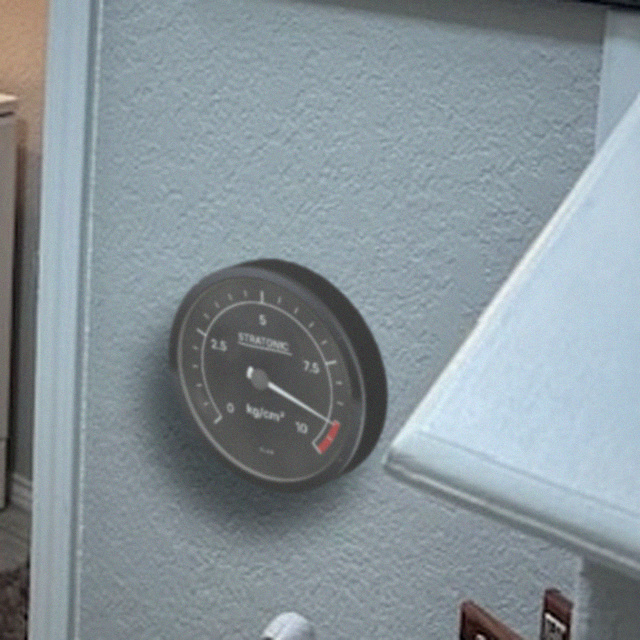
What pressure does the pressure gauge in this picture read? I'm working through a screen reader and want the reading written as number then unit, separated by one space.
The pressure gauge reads 9 kg/cm²
